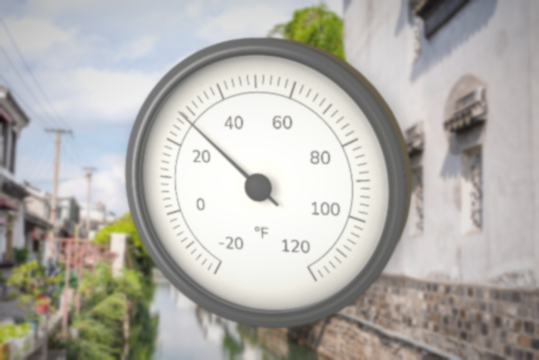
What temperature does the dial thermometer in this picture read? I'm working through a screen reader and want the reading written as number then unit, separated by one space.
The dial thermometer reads 28 °F
